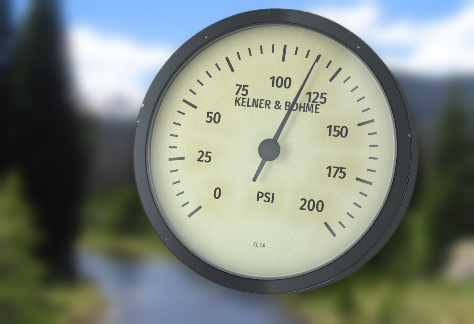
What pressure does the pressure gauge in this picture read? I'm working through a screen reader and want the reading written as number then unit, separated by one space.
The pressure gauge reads 115 psi
